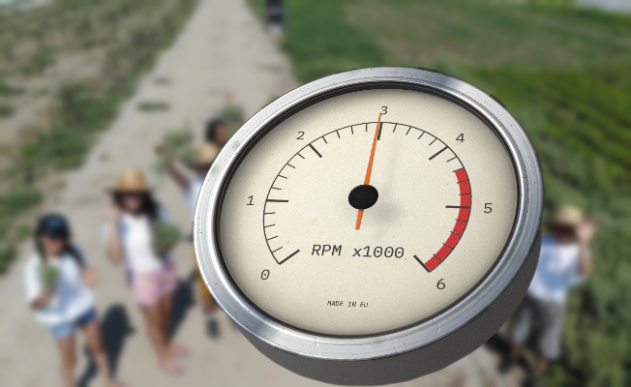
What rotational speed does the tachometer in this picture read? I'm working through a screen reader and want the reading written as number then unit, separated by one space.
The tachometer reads 3000 rpm
